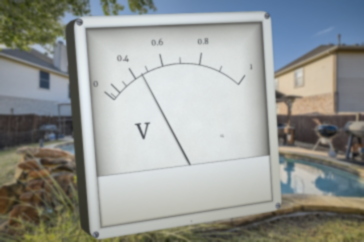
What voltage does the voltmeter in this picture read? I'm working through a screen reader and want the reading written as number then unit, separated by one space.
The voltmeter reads 0.45 V
